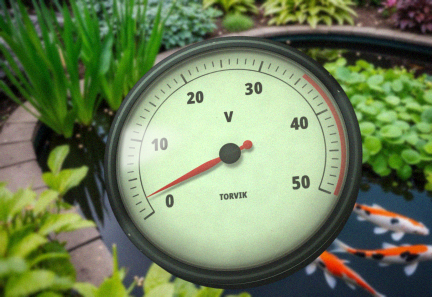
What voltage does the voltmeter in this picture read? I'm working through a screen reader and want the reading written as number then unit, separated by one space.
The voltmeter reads 2 V
